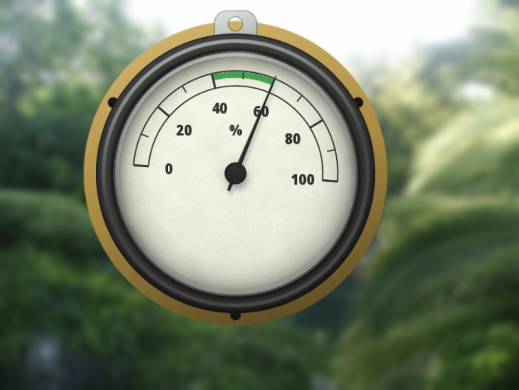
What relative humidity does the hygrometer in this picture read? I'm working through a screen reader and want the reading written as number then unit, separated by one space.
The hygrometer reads 60 %
